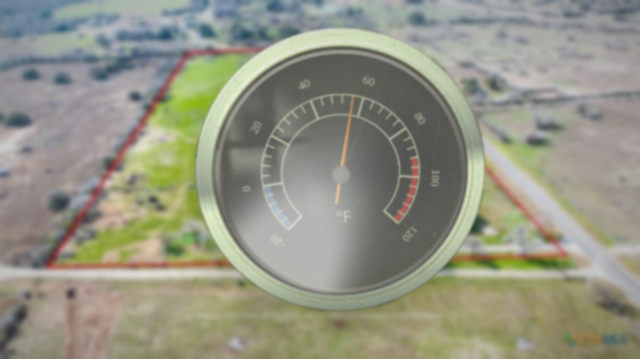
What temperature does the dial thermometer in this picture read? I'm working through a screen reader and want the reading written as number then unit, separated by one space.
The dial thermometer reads 56 °F
